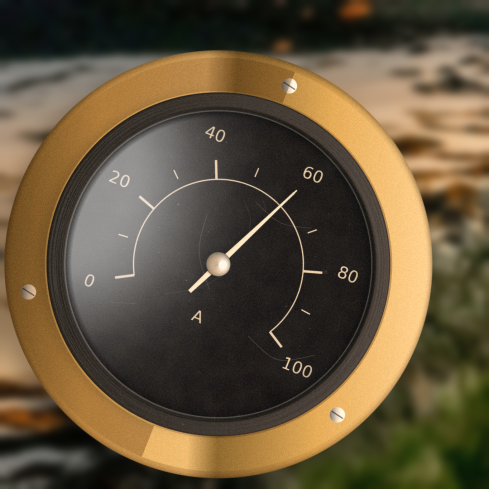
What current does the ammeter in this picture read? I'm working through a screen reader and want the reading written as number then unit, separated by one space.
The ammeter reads 60 A
